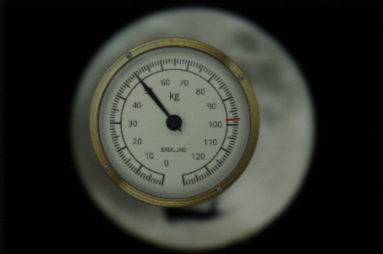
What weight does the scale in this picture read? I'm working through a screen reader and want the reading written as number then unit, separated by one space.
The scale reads 50 kg
